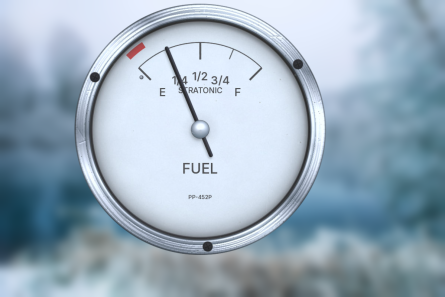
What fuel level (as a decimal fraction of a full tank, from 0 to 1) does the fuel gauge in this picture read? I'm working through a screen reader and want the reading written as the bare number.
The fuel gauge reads 0.25
